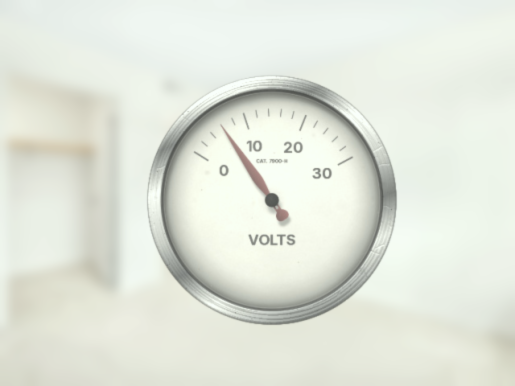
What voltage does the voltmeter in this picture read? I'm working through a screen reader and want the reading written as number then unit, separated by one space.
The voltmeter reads 6 V
